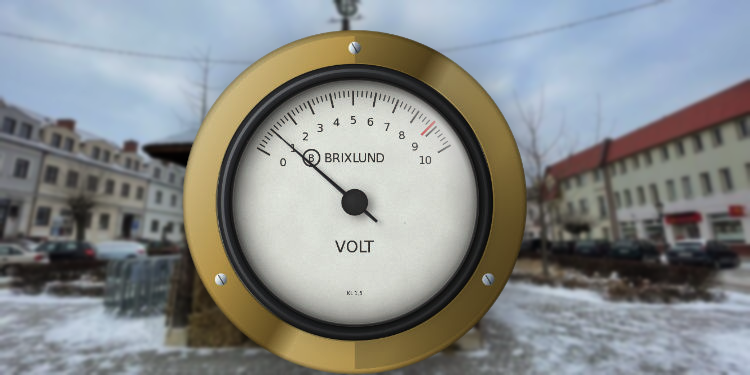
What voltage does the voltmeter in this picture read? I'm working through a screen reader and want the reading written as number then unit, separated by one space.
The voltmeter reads 1 V
